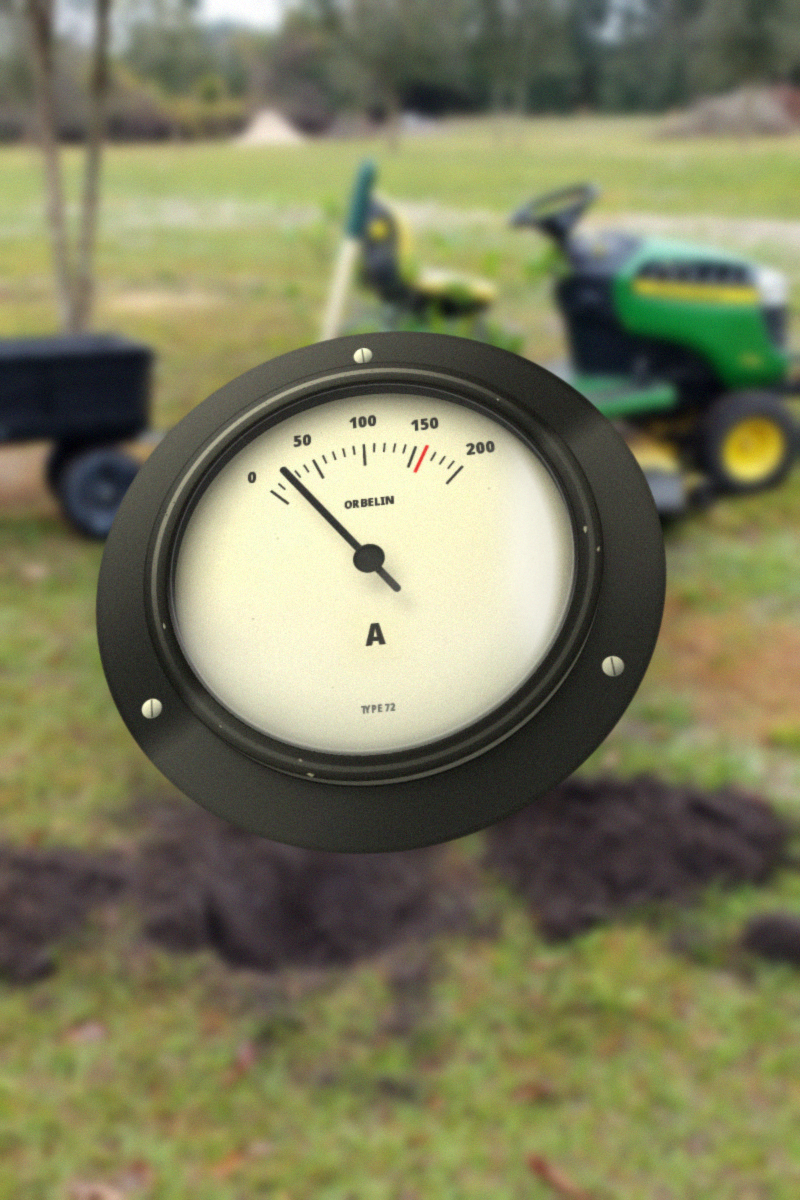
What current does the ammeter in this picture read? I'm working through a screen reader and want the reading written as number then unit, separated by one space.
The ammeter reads 20 A
